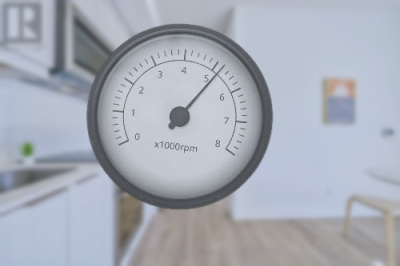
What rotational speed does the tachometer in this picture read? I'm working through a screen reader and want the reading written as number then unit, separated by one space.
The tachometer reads 5200 rpm
